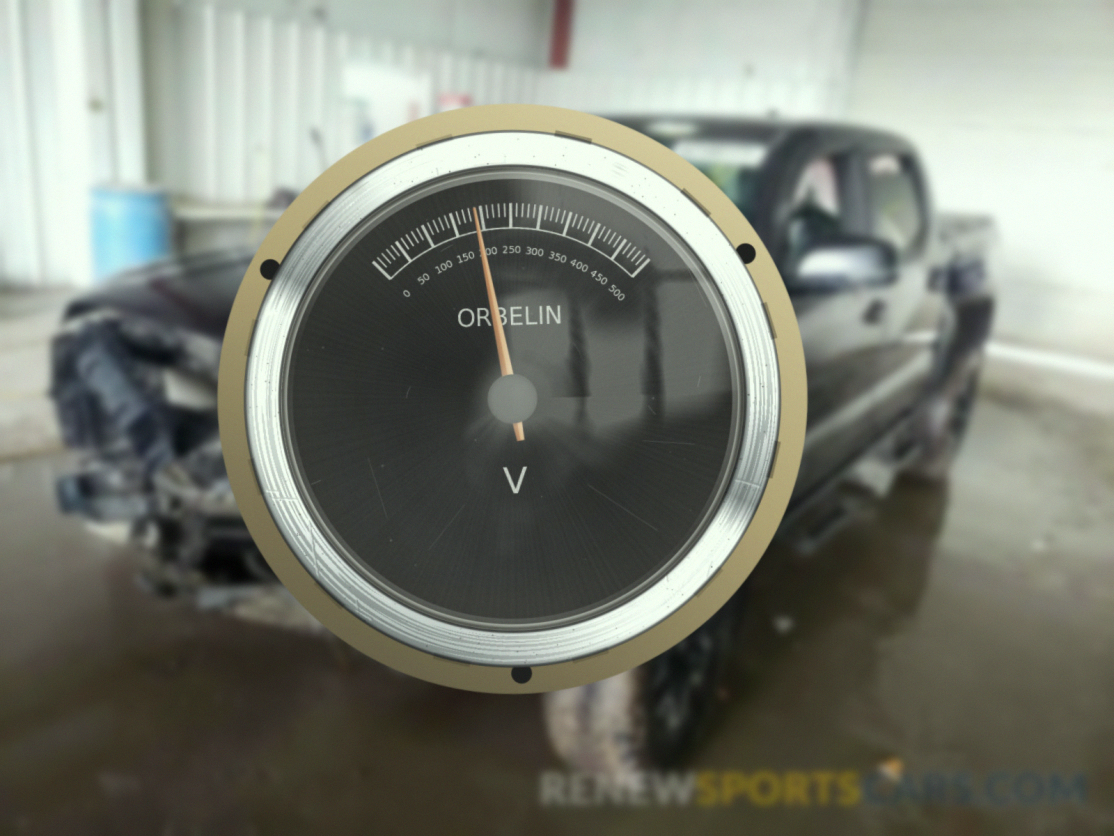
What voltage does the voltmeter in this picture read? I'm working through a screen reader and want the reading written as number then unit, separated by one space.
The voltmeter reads 190 V
